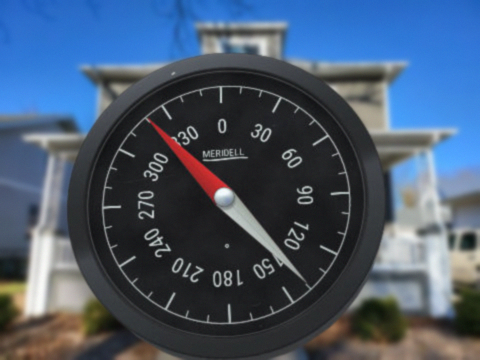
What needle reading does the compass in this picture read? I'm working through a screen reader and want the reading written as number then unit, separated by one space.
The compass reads 320 °
